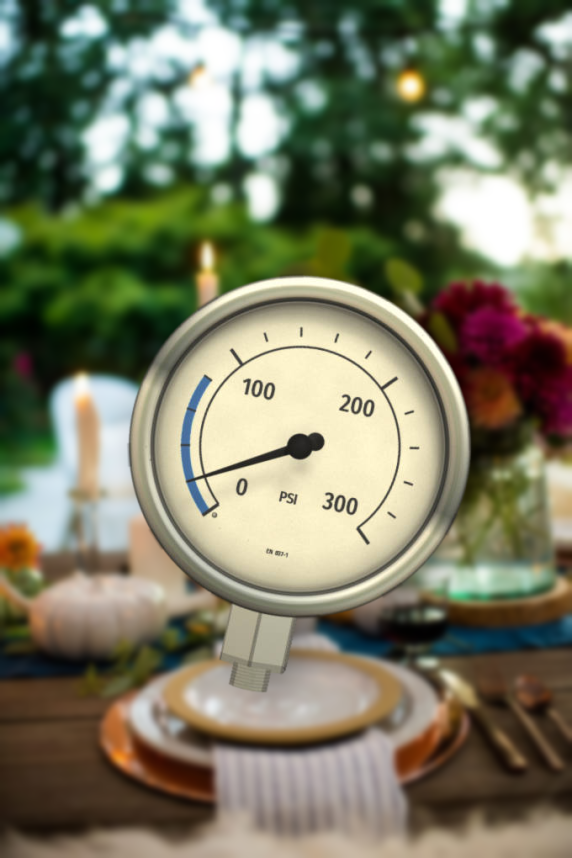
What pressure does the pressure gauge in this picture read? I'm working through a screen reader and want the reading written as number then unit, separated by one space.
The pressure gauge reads 20 psi
